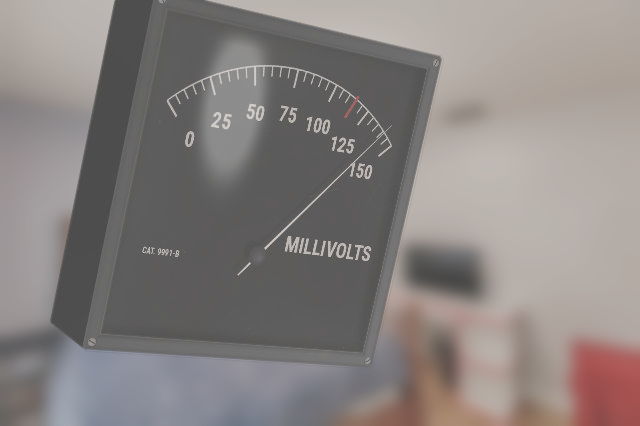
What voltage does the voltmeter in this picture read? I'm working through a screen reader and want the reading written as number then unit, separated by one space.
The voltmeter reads 140 mV
